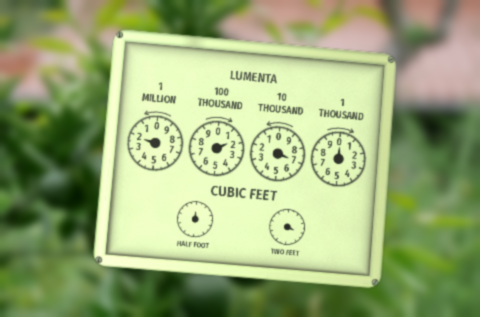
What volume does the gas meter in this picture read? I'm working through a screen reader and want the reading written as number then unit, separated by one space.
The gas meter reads 217000 ft³
